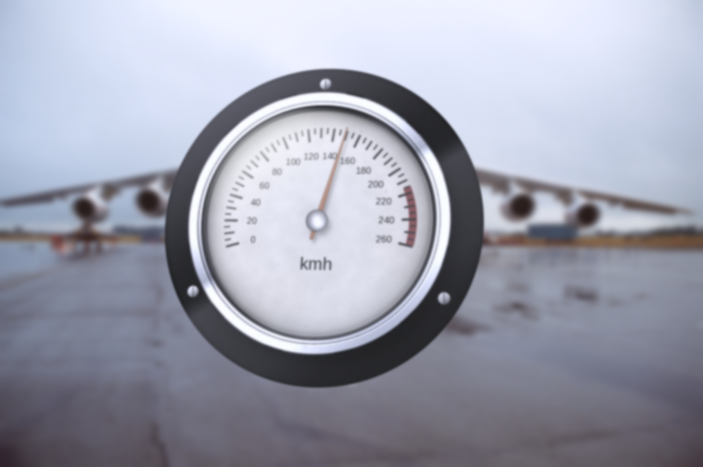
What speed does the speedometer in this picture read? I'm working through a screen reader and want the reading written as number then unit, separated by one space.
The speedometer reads 150 km/h
